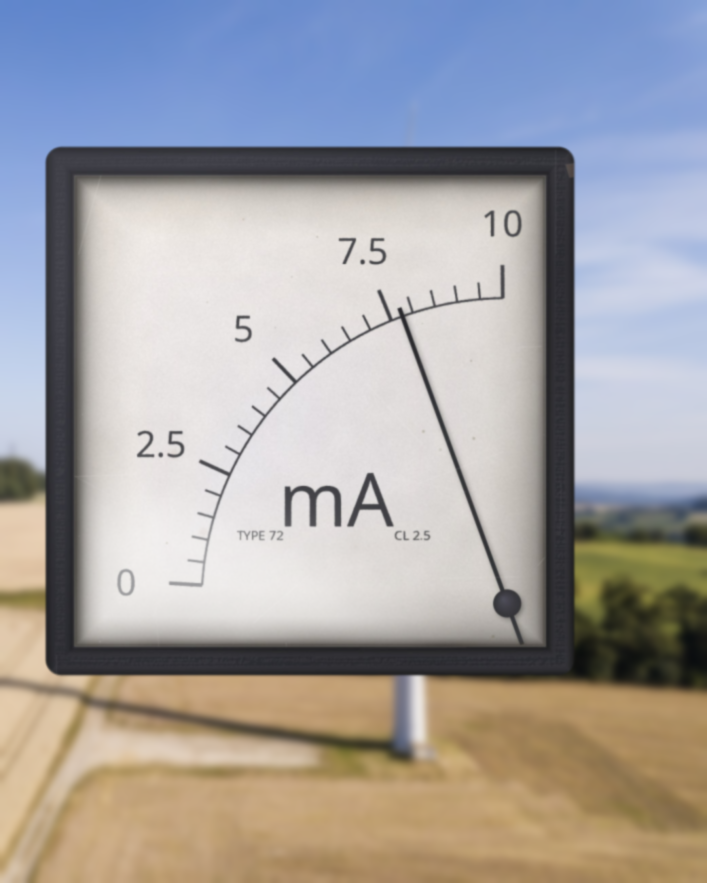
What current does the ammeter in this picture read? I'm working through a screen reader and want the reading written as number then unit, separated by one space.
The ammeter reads 7.75 mA
